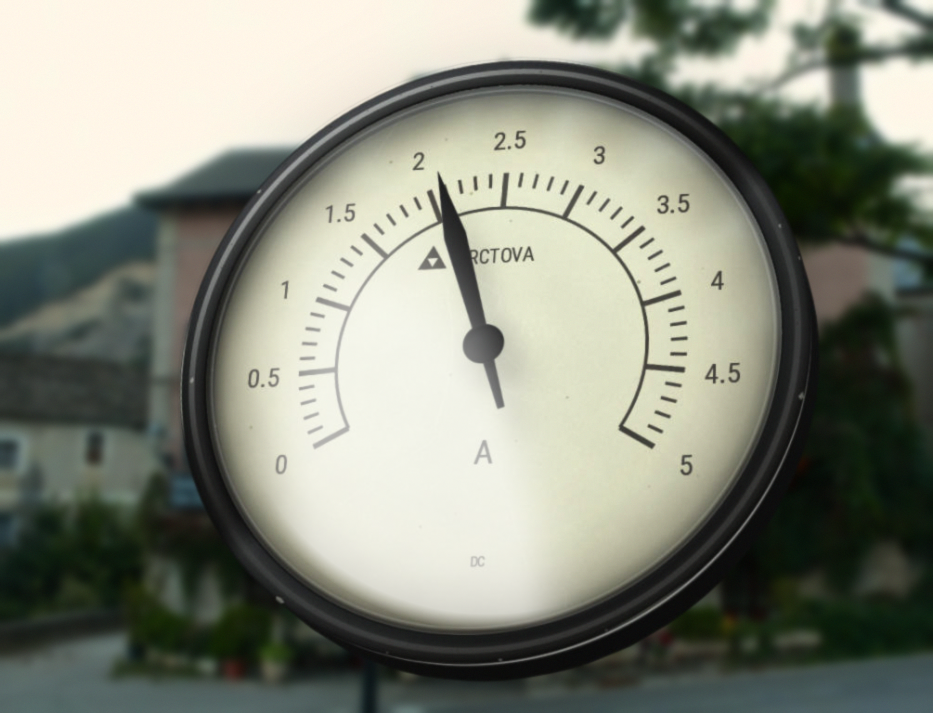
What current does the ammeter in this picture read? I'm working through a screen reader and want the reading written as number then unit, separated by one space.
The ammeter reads 2.1 A
